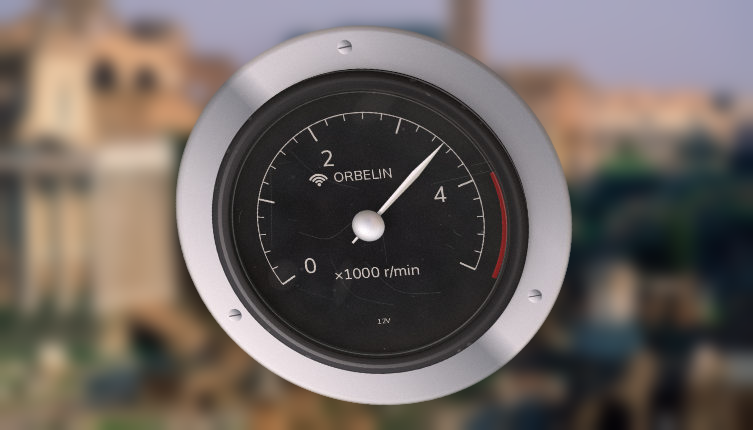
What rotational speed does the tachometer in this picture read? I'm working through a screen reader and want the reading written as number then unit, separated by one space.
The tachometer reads 3500 rpm
